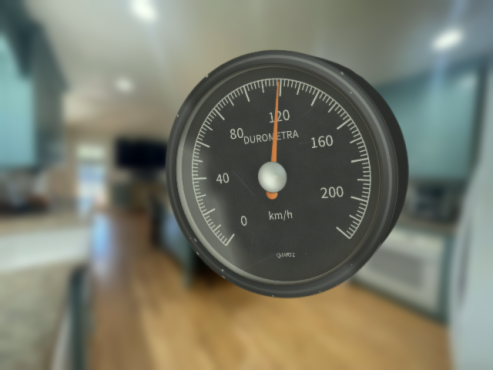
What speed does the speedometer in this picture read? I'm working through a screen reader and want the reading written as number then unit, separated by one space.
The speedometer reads 120 km/h
